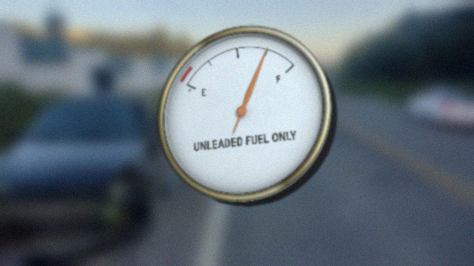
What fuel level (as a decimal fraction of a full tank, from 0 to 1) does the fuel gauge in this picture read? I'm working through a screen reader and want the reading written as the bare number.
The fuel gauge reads 0.75
